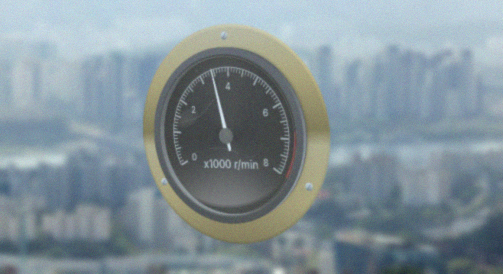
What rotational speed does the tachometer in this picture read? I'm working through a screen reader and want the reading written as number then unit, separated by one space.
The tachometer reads 3500 rpm
